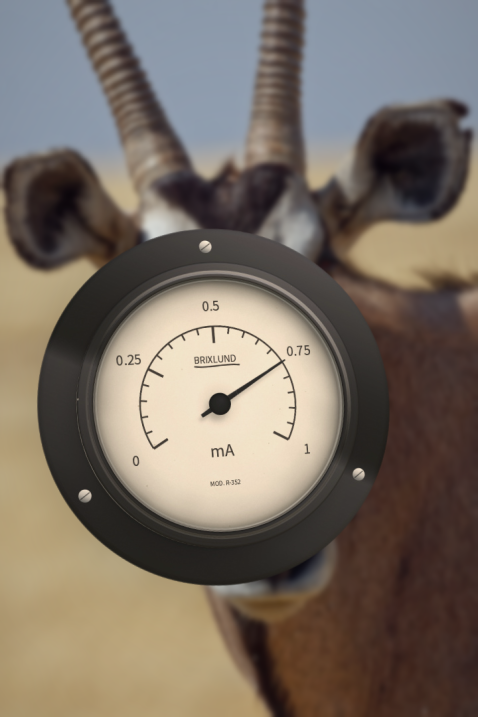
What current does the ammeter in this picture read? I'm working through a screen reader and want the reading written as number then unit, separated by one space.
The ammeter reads 0.75 mA
